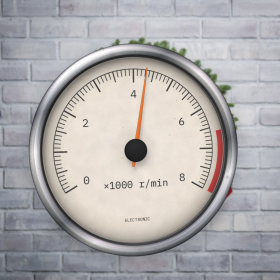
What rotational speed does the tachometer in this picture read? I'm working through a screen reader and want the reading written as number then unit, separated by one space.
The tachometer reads 4300 rpm
